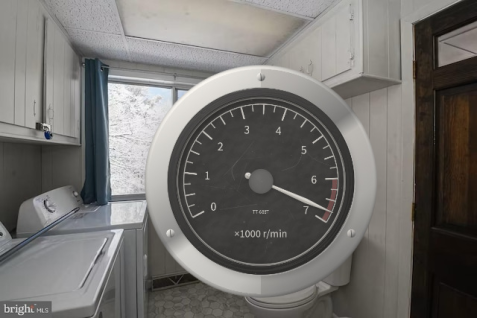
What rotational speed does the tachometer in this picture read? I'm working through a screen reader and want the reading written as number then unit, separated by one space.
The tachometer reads 6750 rpm
